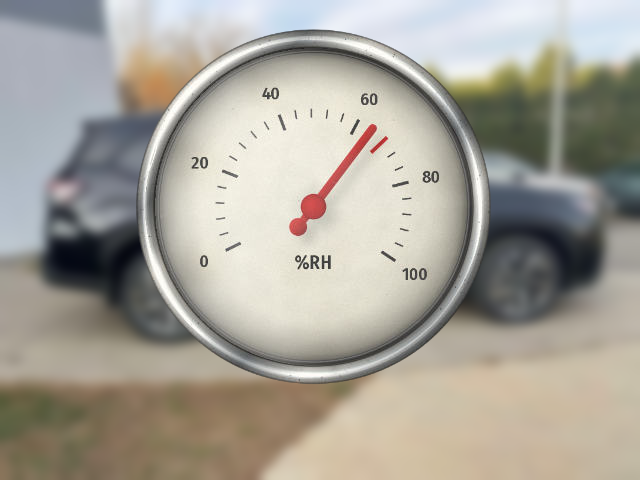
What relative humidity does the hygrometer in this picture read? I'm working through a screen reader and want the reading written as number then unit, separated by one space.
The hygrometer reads 64 %
